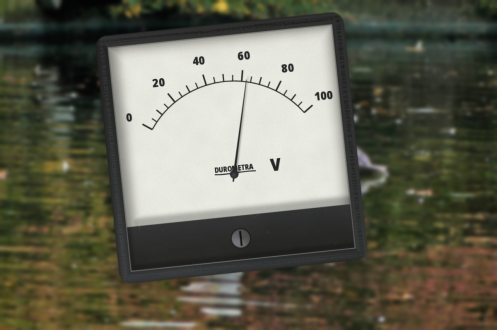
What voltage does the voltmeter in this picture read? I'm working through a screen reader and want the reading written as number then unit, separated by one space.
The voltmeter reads 62.5 V
